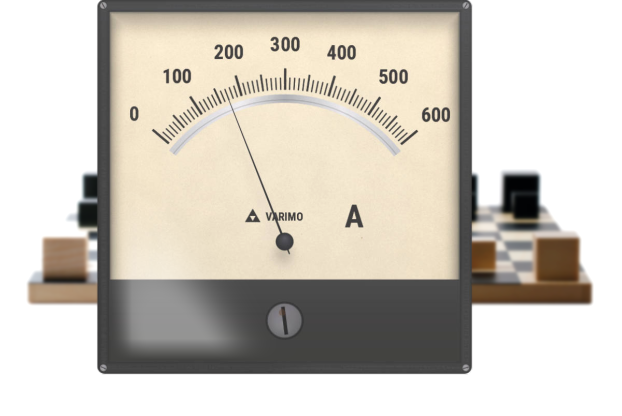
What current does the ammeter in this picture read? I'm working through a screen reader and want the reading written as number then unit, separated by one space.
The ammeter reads 170 A
